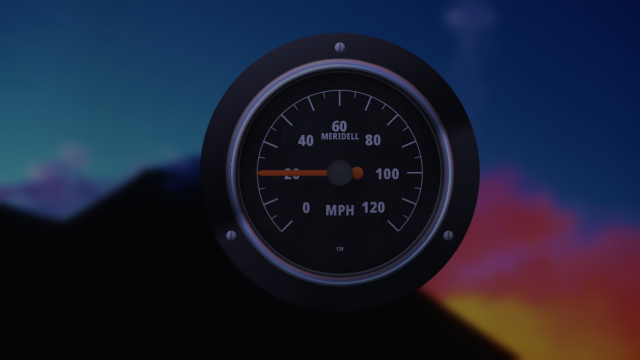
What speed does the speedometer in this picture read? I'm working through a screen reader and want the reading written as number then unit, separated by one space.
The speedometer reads 20 mph
